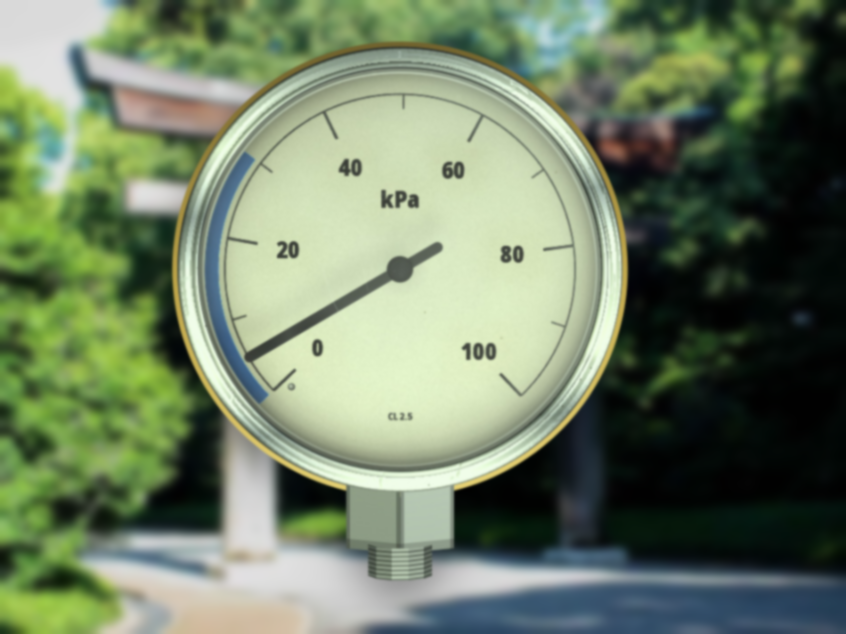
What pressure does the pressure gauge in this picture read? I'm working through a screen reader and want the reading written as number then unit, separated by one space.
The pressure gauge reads 5 kPa
